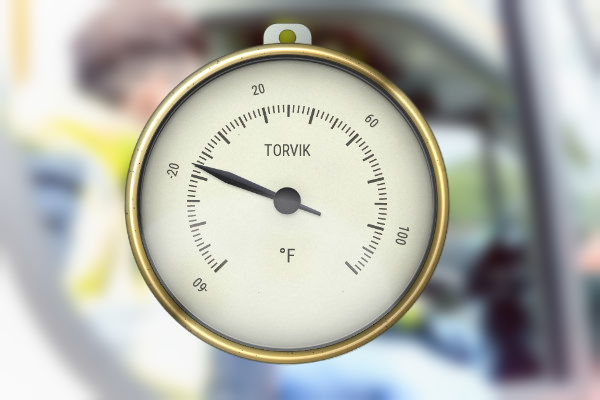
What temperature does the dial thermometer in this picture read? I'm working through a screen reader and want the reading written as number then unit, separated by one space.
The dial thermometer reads -16 °F
